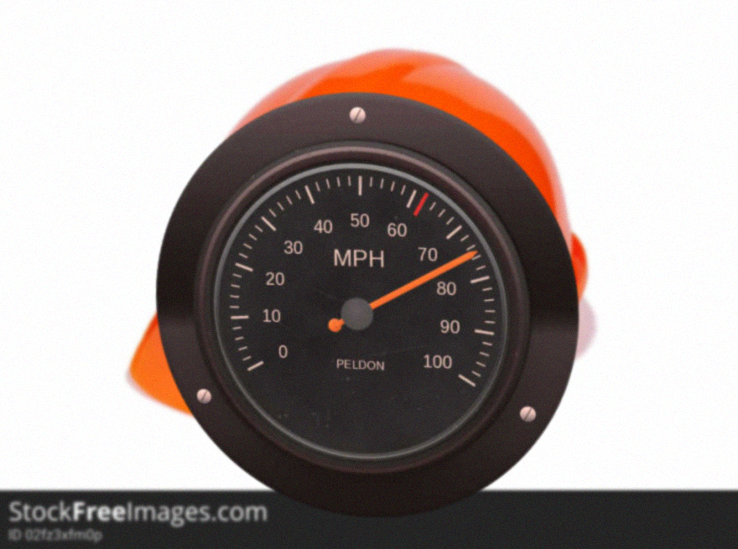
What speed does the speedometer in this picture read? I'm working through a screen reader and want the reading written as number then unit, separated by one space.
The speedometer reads 75 mph
